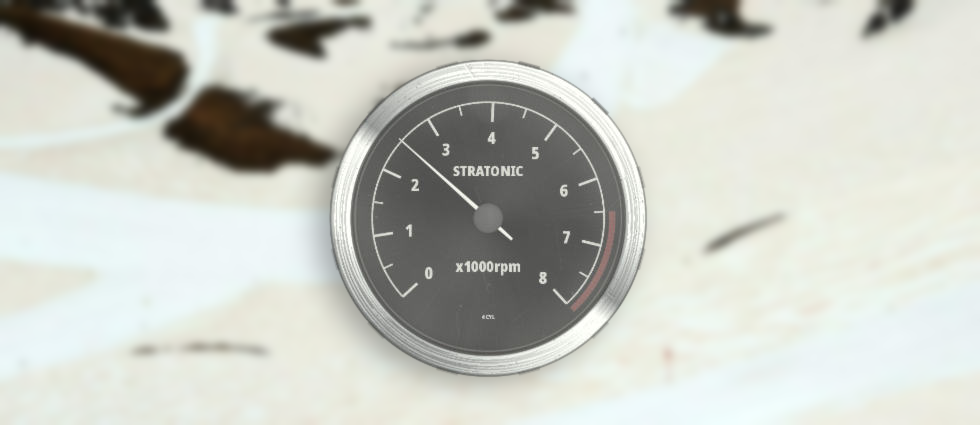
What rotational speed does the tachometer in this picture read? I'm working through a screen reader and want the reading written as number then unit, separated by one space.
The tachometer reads 2500 rpm
